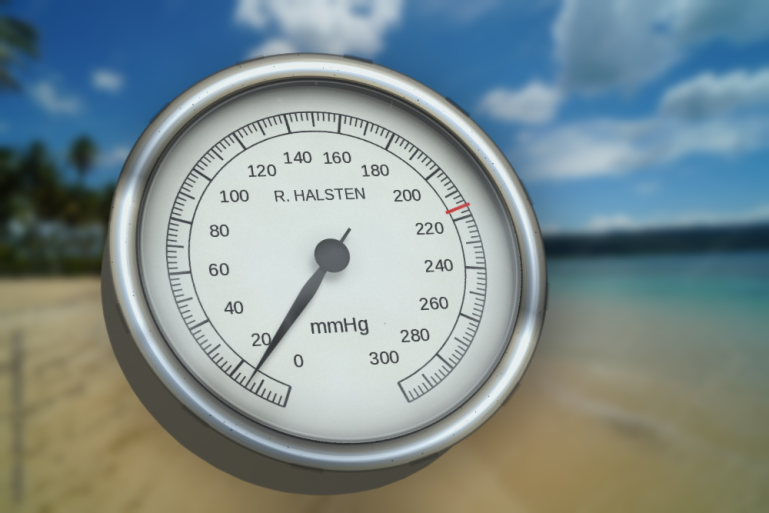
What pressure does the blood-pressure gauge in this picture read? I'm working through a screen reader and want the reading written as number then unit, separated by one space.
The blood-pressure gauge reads 14 mmHg
